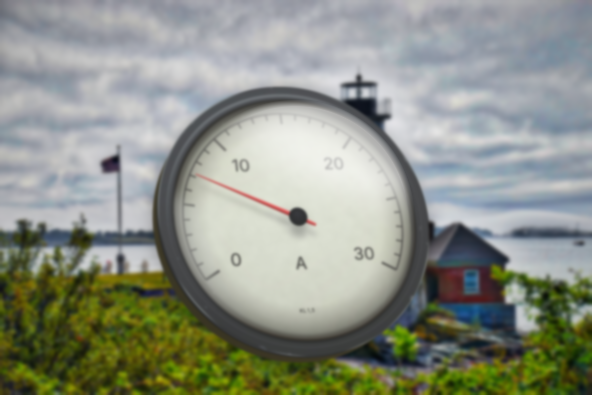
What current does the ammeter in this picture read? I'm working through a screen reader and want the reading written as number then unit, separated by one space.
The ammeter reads 7 A
